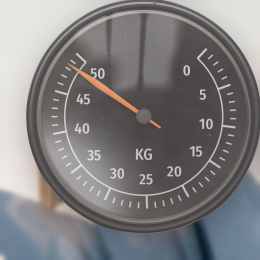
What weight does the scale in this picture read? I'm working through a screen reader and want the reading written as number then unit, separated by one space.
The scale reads 48.5 kg
